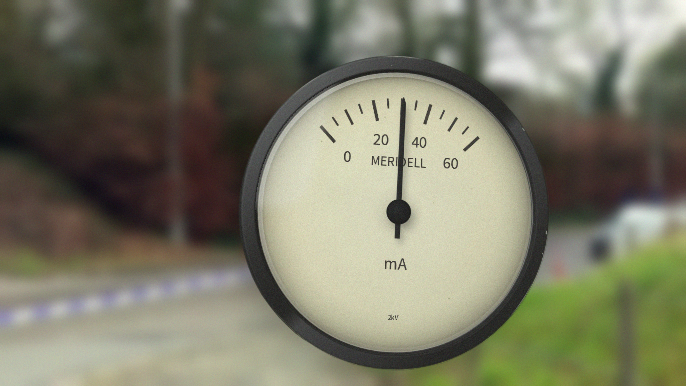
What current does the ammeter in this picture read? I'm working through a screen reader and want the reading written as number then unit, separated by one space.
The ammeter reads 30 mA
